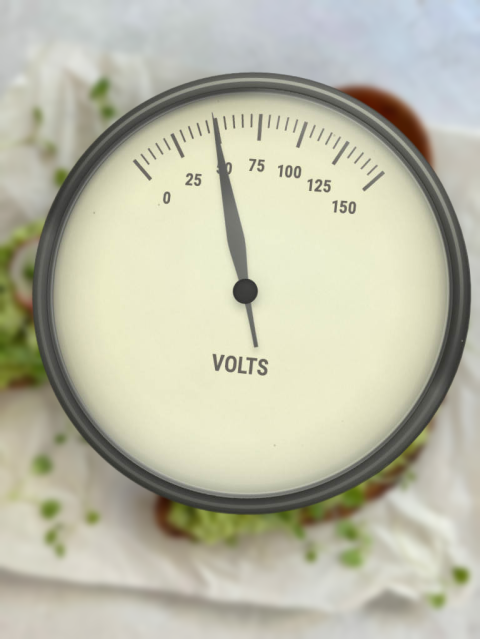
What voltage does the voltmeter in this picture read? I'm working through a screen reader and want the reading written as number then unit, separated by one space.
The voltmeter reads 50 V
